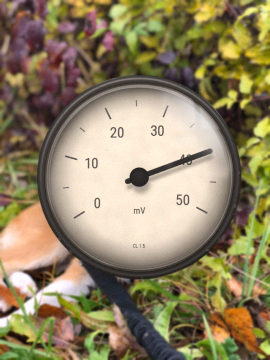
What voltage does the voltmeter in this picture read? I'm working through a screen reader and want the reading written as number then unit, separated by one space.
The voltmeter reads 40 mV
